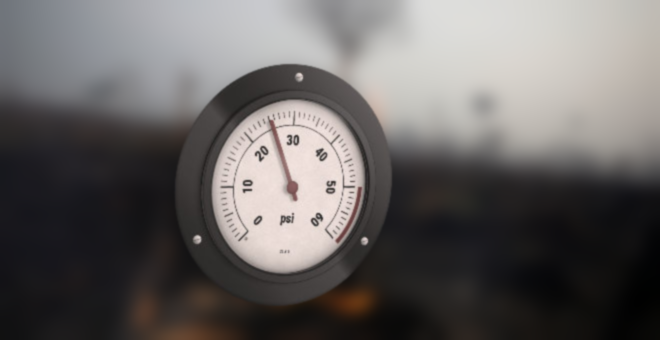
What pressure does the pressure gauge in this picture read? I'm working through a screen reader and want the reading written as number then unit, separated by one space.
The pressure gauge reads 25 psi
